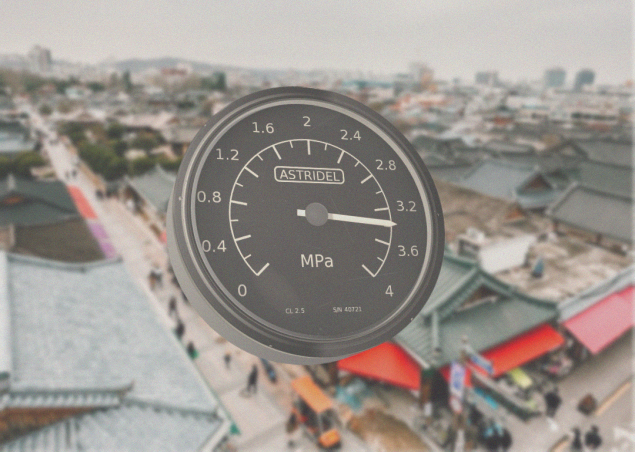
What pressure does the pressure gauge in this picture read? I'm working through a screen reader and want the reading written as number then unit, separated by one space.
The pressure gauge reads 3.4 MPa
